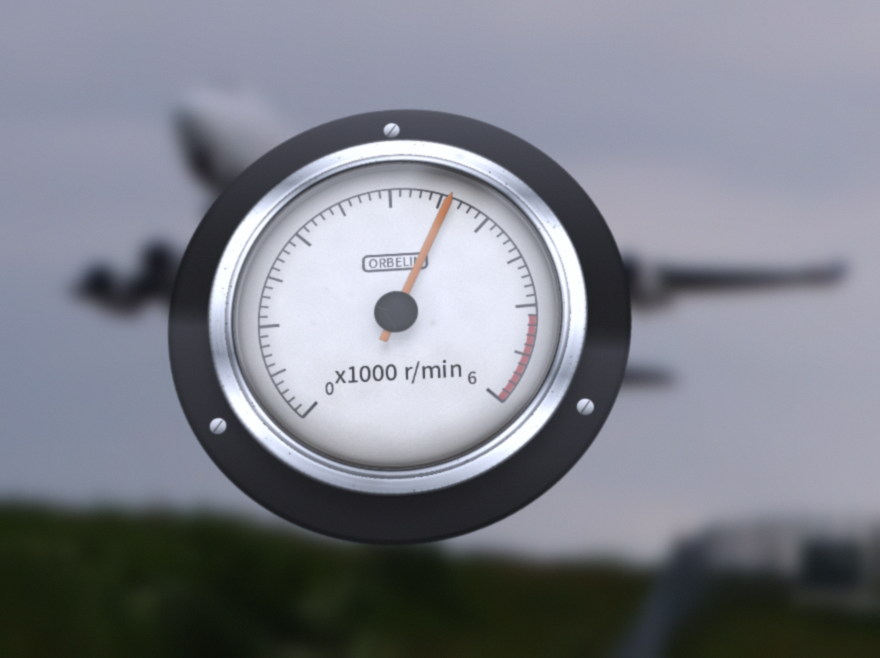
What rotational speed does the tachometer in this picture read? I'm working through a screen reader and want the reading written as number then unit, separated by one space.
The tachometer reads 3600 rpm
